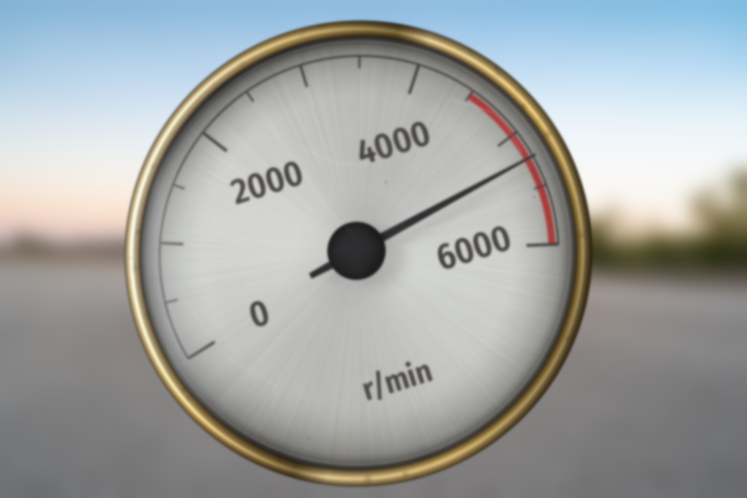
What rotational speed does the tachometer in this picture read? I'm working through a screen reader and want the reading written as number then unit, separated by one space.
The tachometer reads 5250 rpm
